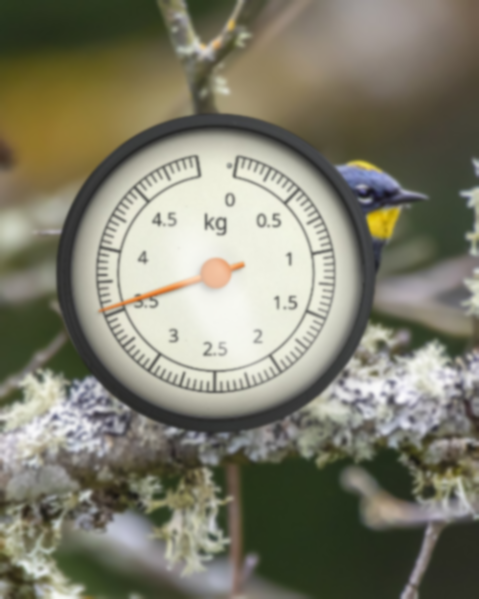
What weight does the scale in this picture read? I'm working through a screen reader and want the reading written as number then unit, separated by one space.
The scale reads 3.55 kg
